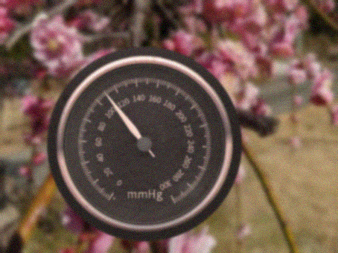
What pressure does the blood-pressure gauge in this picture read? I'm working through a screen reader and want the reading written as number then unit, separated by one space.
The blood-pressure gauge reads 110 mmHg
